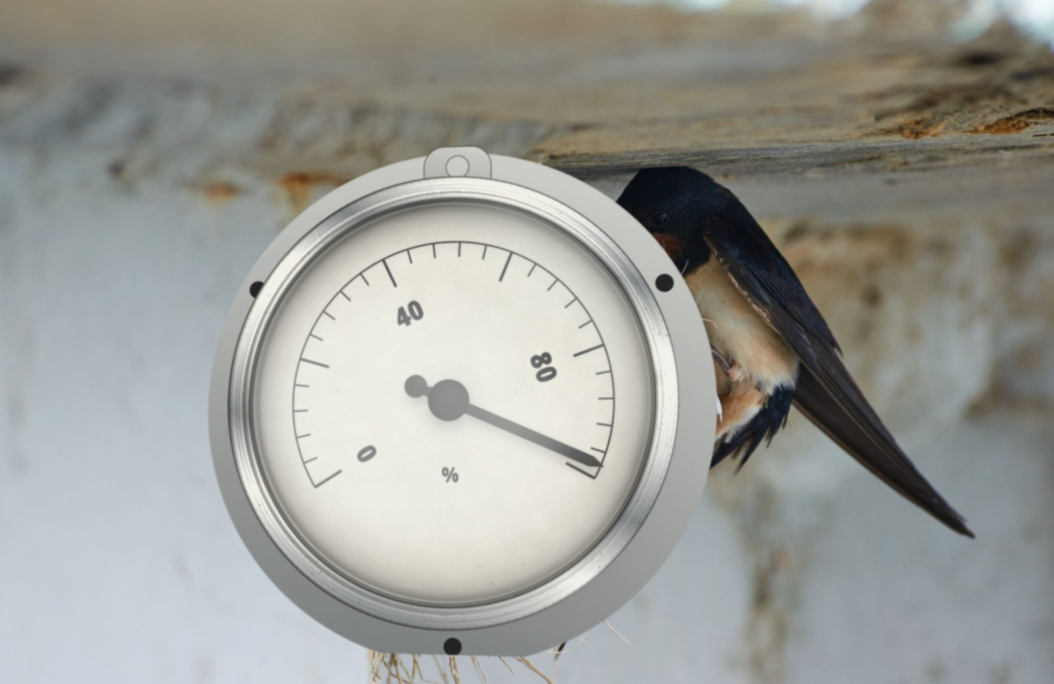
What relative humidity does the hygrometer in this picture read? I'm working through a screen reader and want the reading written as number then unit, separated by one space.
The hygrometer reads 98 %
